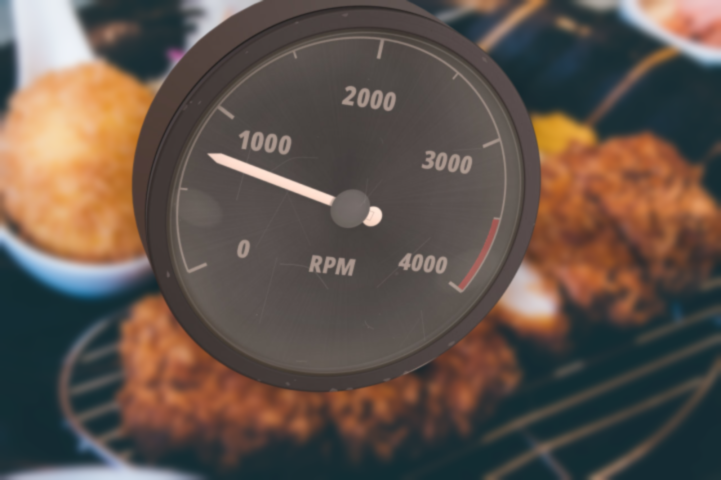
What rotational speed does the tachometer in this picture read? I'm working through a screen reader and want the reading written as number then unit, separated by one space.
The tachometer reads 750 rpm
